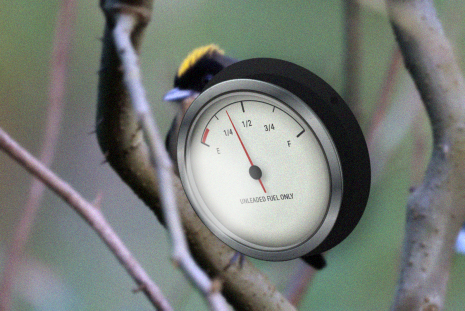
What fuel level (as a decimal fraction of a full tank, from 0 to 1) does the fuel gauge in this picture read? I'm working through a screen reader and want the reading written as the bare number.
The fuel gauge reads 0.375
